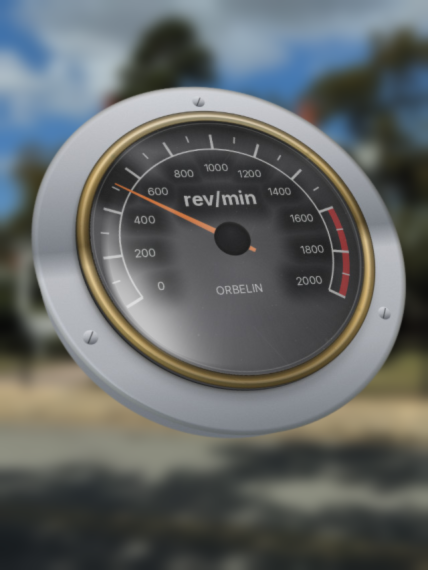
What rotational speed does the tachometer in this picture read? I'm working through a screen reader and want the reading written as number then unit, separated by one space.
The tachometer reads 500 rpm
